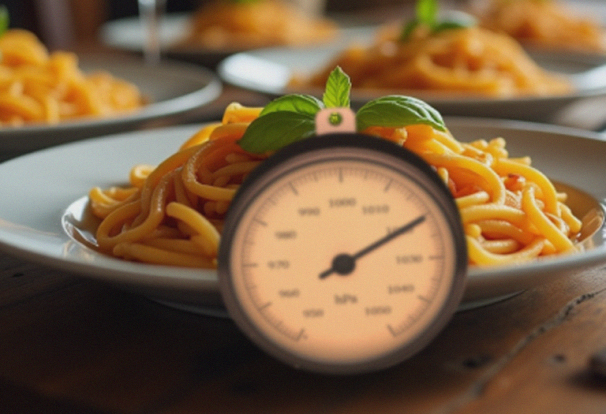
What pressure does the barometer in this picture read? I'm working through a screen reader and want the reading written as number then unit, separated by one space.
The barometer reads 1020 hPa
